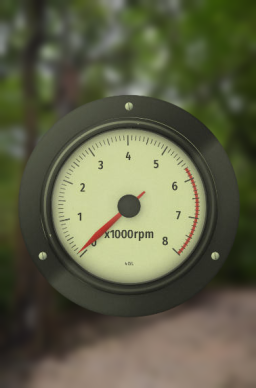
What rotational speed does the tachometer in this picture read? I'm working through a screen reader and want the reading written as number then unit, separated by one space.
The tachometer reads 100 rpm
